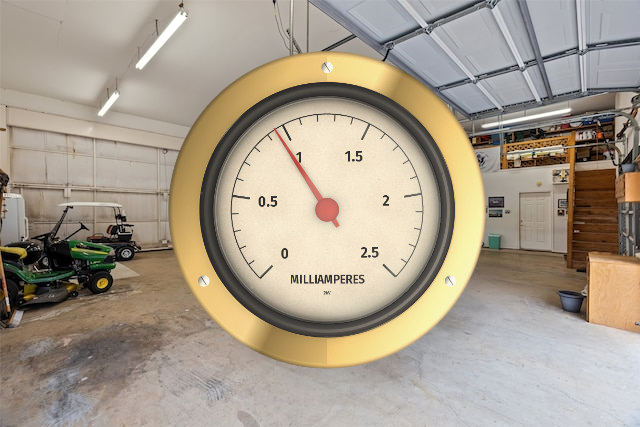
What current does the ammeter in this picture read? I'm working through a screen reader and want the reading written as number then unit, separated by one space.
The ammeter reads 0.95 mA
